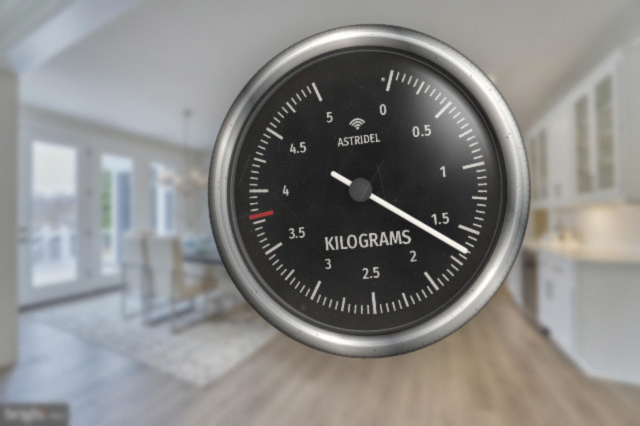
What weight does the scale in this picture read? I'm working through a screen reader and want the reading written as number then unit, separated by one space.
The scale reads 1.65 kg
